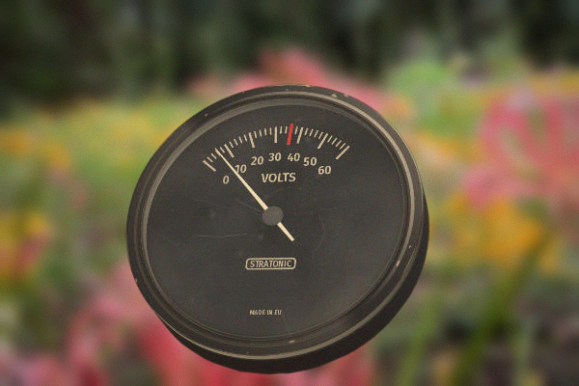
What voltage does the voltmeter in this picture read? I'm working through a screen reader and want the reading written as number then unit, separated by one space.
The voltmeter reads 6 V
